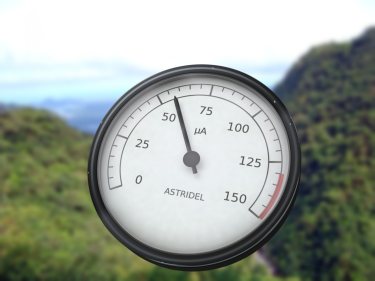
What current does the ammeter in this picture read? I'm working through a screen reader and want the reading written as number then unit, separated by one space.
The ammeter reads 57.5 µA
